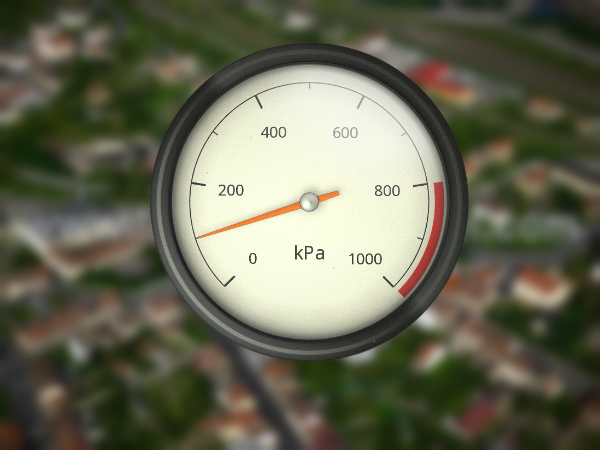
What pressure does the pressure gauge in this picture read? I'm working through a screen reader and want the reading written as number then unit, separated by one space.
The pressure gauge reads 100 kPa
